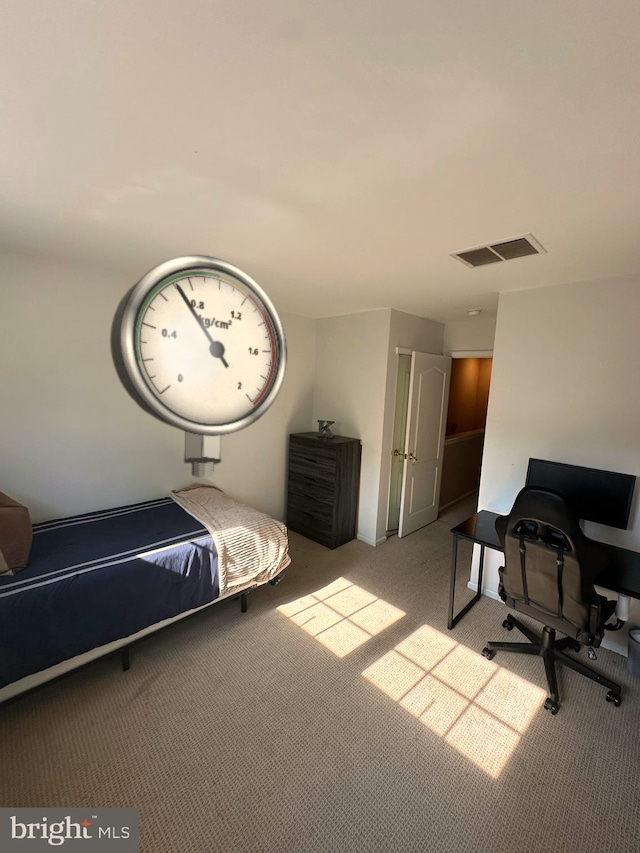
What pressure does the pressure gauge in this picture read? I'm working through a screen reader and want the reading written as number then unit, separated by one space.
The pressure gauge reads 0.7 kg/cm²
